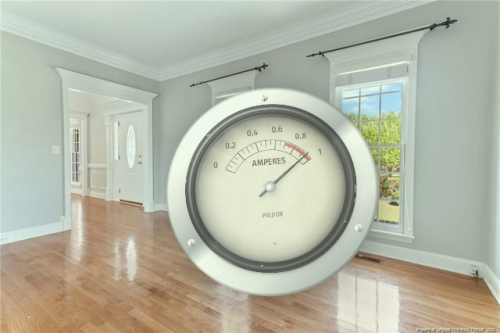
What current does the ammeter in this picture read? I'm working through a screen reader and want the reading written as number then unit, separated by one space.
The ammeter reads 0.95 A
